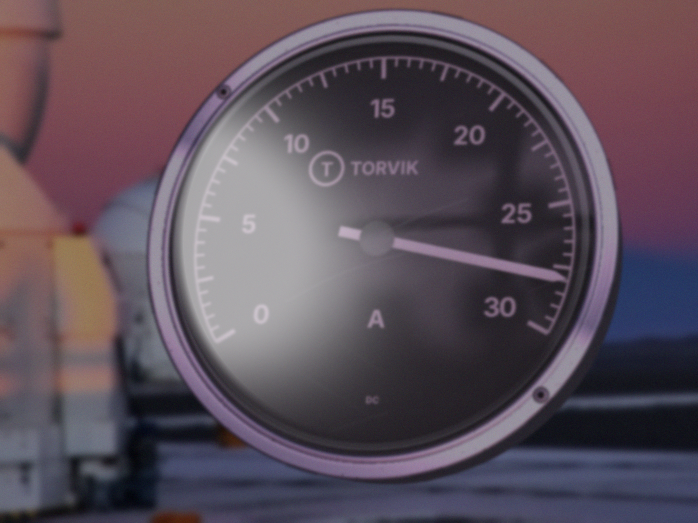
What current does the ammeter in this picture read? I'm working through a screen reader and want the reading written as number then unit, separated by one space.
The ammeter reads 28 A
